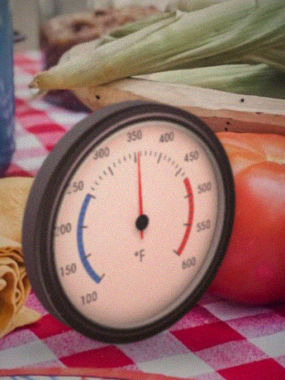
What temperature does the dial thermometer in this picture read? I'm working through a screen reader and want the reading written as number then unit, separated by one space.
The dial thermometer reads 350 °F
